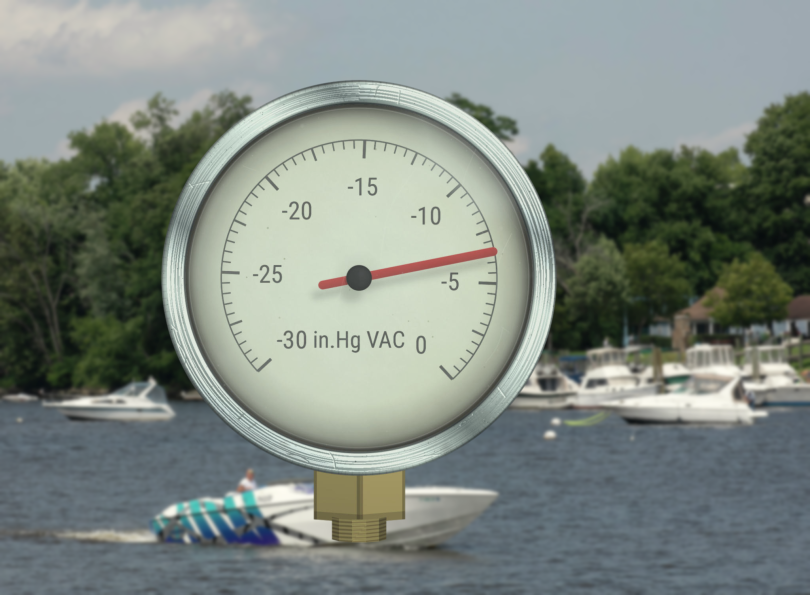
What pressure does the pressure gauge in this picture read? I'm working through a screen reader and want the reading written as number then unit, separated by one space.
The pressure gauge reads -6.5 inHg
